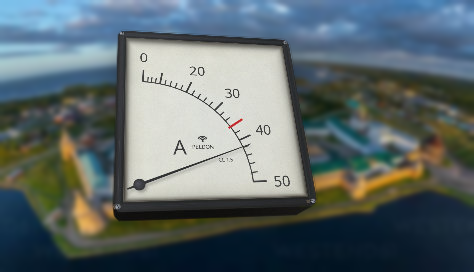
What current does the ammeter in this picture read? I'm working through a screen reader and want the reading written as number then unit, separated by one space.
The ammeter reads 42 A
